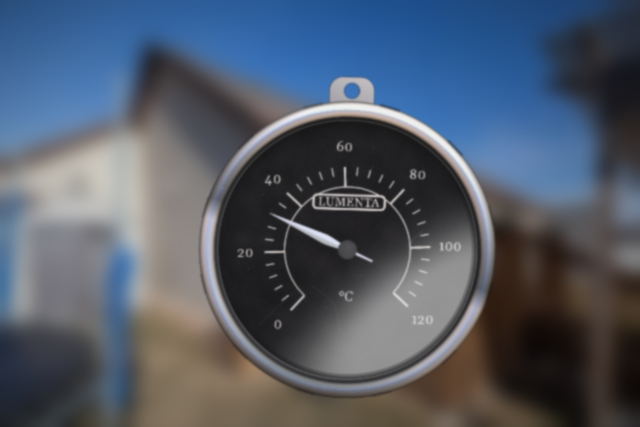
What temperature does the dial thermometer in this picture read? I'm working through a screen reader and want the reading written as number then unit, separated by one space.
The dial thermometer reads 32 °C
